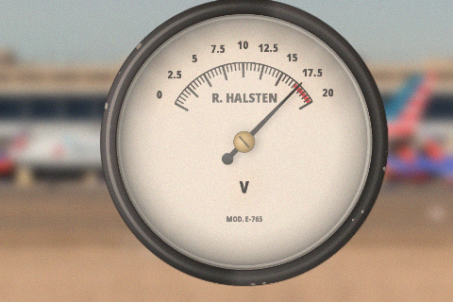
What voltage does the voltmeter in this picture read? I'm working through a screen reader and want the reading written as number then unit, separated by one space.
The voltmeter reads 17.5 V
